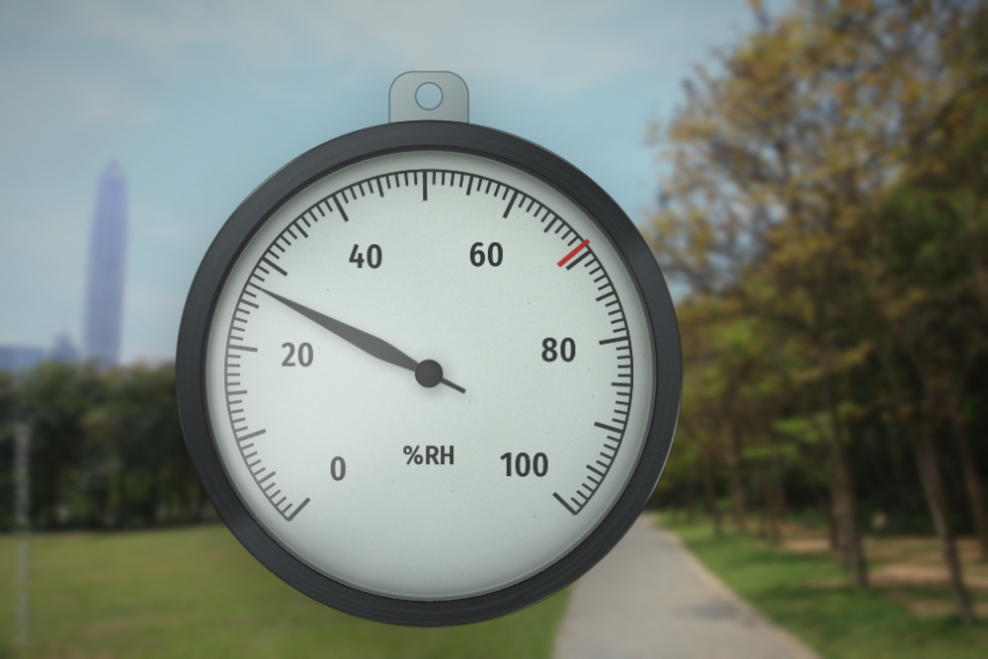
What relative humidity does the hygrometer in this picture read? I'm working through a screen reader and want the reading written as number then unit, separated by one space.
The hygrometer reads 27 %
